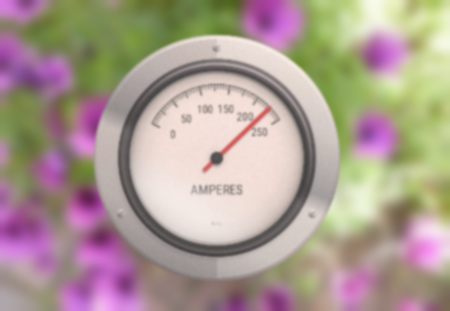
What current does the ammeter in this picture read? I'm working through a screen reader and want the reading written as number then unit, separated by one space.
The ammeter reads 225 A
